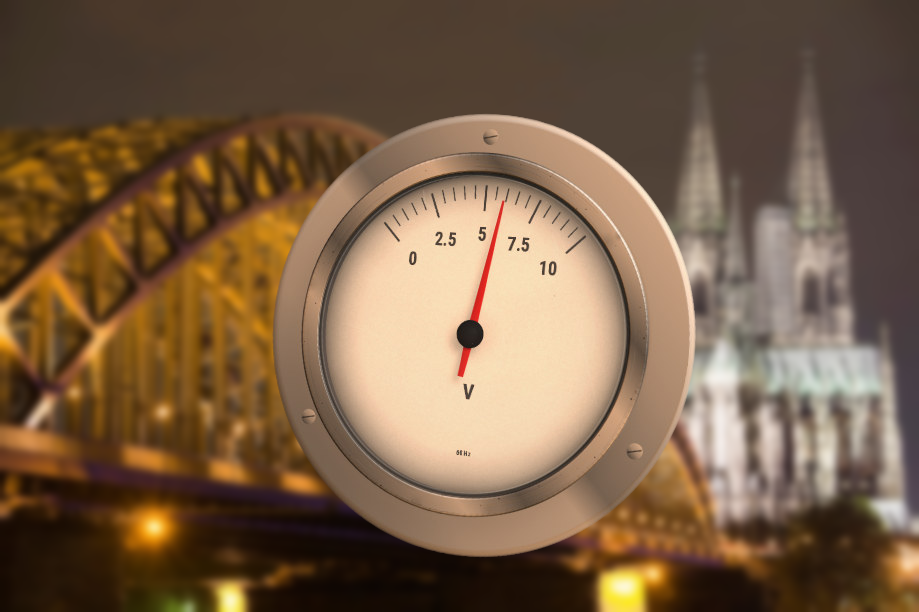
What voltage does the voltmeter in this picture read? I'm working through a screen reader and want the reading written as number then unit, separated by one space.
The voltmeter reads 6 V
